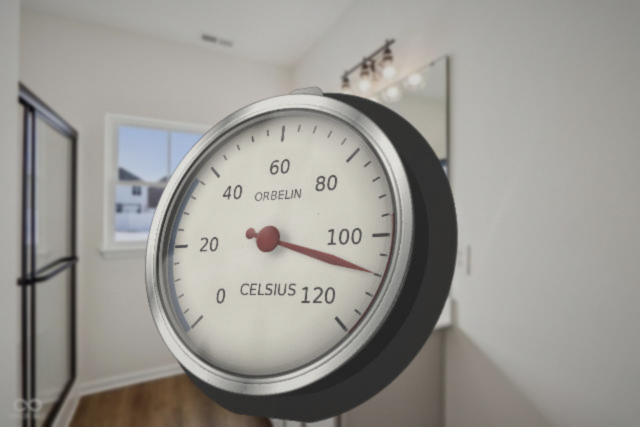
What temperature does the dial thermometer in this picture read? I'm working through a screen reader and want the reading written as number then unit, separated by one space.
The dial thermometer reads 108 °C
